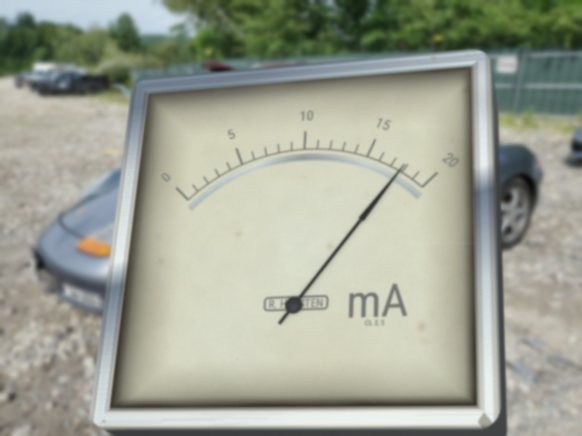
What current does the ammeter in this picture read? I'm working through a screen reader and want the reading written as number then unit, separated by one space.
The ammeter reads 18 mA
